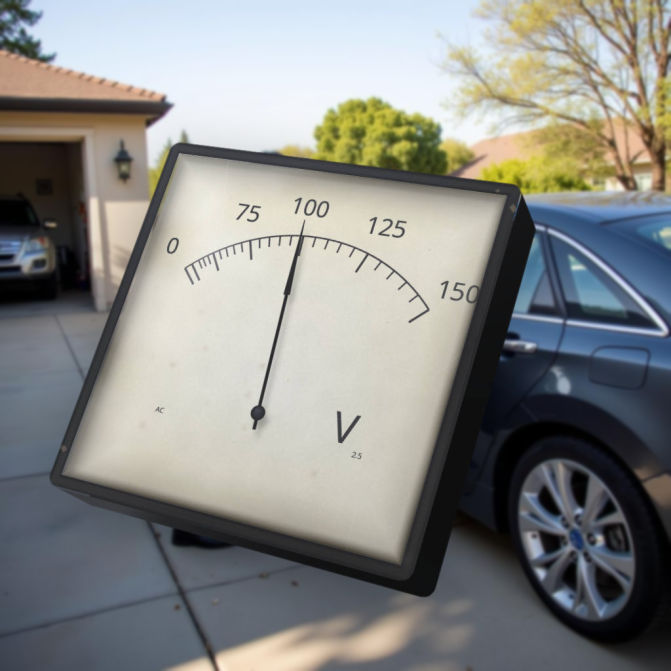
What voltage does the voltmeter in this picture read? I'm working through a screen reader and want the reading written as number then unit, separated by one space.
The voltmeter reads 100 V
